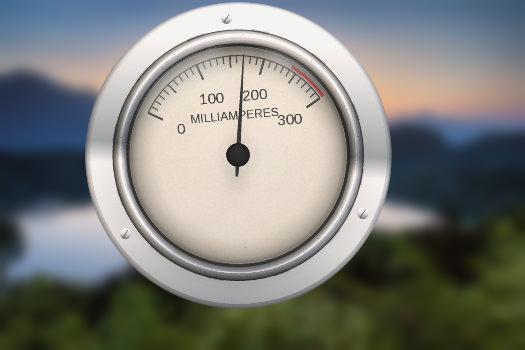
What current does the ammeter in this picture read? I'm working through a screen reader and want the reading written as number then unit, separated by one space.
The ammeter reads 170 mA
